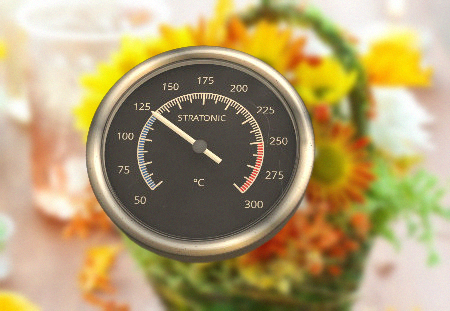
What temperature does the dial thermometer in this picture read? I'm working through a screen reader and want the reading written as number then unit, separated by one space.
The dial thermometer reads 125 °C
